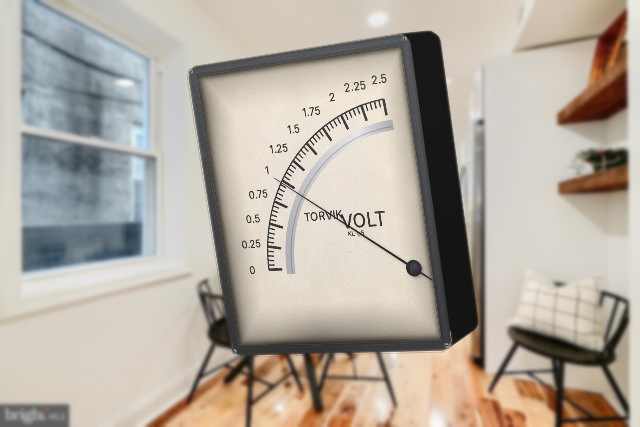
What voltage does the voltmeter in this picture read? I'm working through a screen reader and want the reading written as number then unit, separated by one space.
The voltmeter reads 1 V
